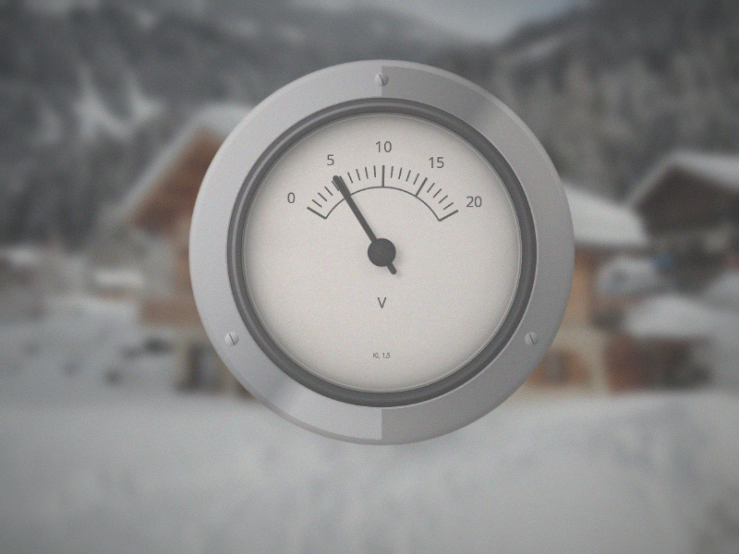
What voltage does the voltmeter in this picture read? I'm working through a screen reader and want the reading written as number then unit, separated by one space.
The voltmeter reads 4.5 V
